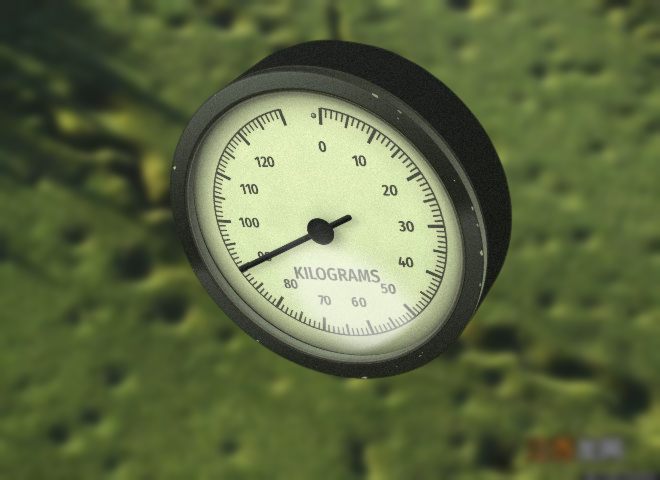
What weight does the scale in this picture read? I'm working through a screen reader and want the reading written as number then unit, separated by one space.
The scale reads 90 kg
